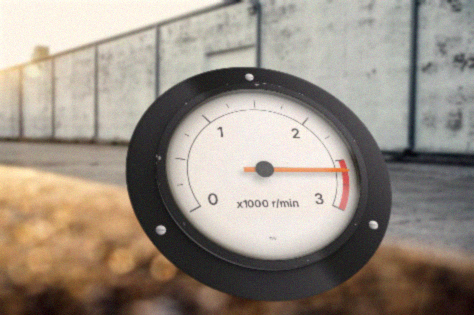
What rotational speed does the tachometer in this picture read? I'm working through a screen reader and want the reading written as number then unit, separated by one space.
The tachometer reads 2625 rpm
